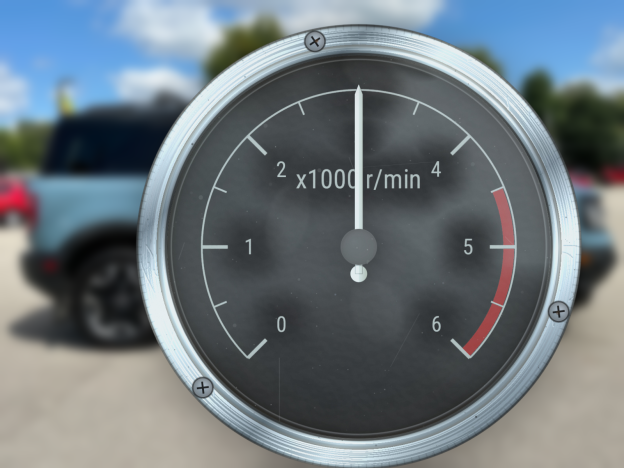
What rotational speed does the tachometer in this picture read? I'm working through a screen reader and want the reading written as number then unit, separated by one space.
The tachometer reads 3000 rpm
